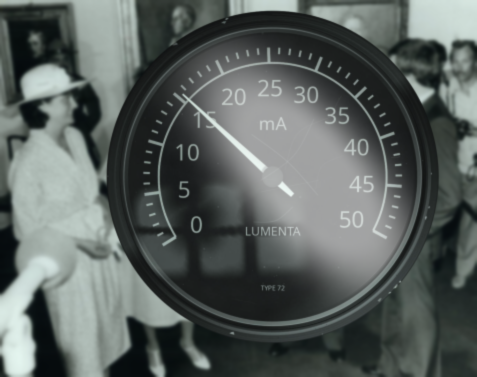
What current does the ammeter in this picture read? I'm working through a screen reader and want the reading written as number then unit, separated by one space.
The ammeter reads 15.5 mA
